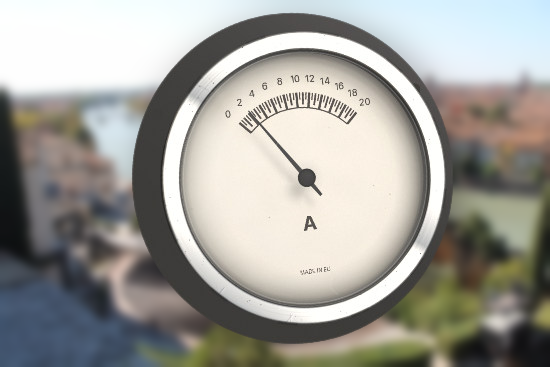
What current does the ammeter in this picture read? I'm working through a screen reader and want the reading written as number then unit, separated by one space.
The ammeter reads 2 A
